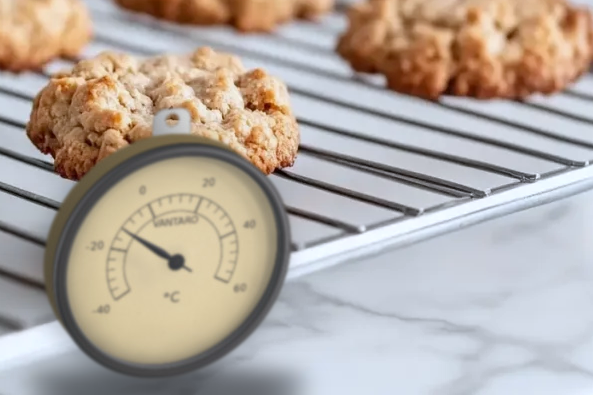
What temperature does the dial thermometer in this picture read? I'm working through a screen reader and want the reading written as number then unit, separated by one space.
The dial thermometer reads -12 °C
